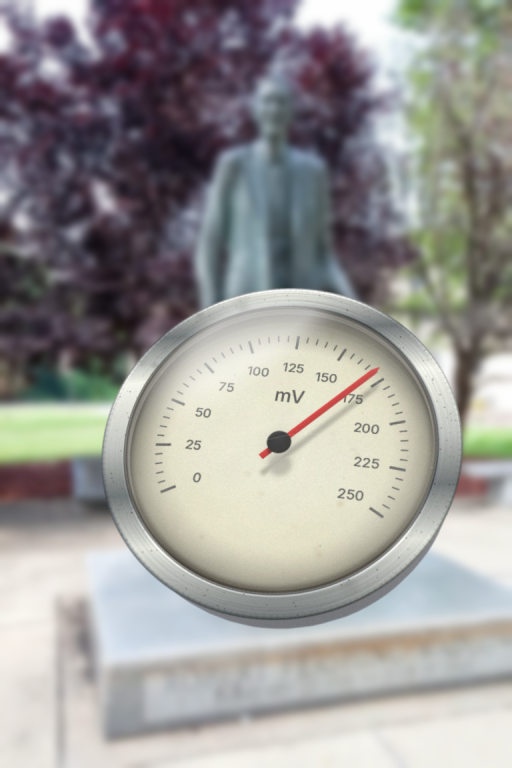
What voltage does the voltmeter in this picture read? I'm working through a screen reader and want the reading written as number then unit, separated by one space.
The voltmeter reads 170 mV
